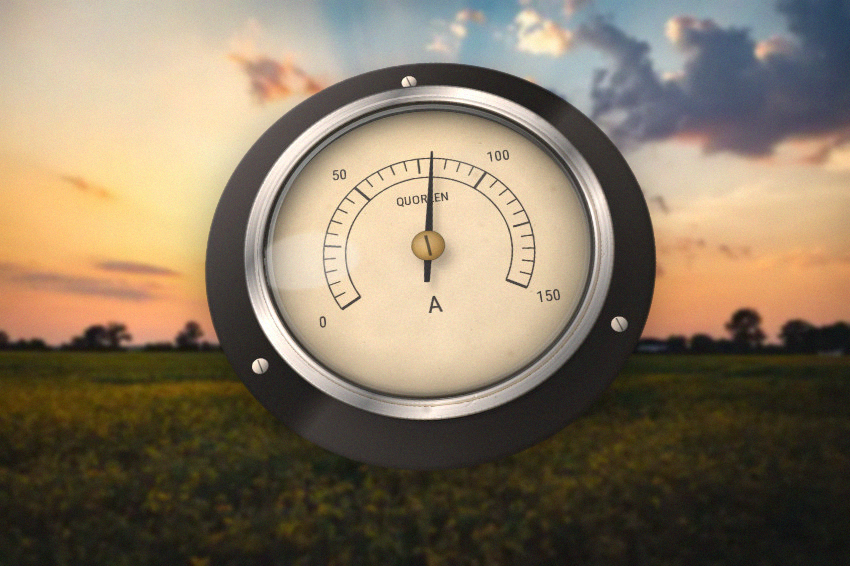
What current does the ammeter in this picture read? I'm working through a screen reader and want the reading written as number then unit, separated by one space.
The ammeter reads 80 A
